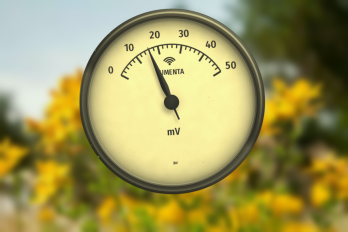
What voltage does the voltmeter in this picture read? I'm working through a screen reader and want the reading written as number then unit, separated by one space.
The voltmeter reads 16 mV
